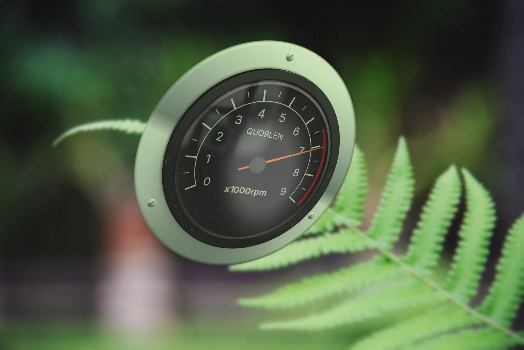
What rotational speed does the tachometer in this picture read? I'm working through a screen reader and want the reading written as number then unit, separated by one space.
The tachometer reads 7000 rpm
